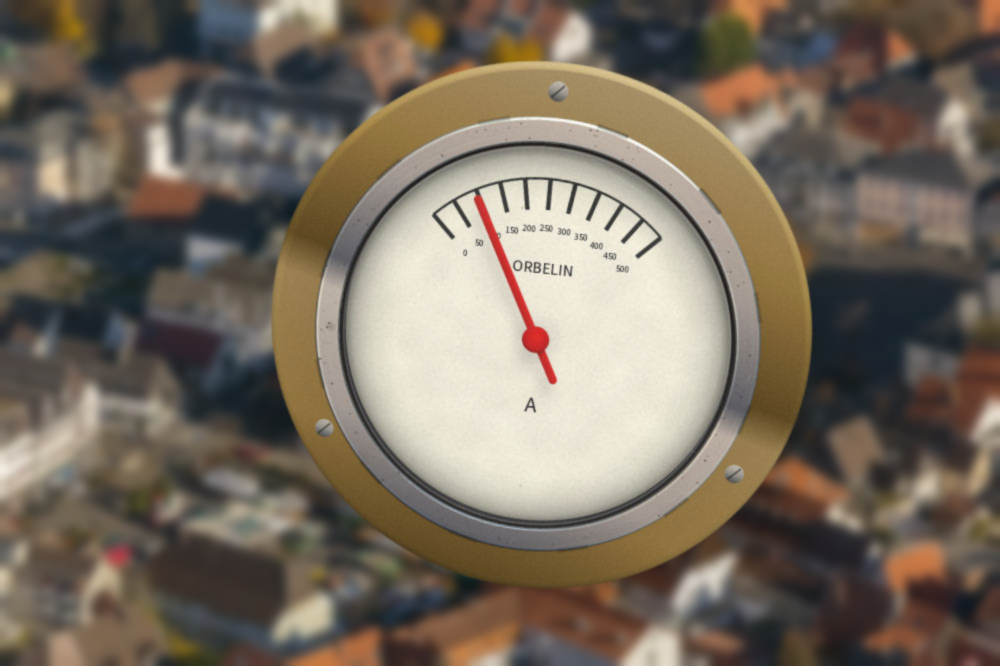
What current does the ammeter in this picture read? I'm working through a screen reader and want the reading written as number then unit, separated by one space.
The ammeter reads 100 A
